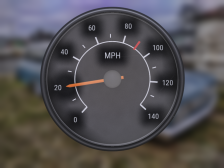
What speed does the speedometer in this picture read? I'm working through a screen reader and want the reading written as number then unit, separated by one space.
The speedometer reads 20 mph
